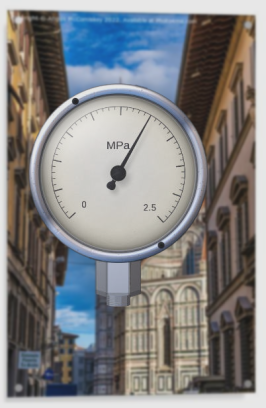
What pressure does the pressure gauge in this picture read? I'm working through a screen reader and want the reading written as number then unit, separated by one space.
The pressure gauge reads 1.5 MPa
